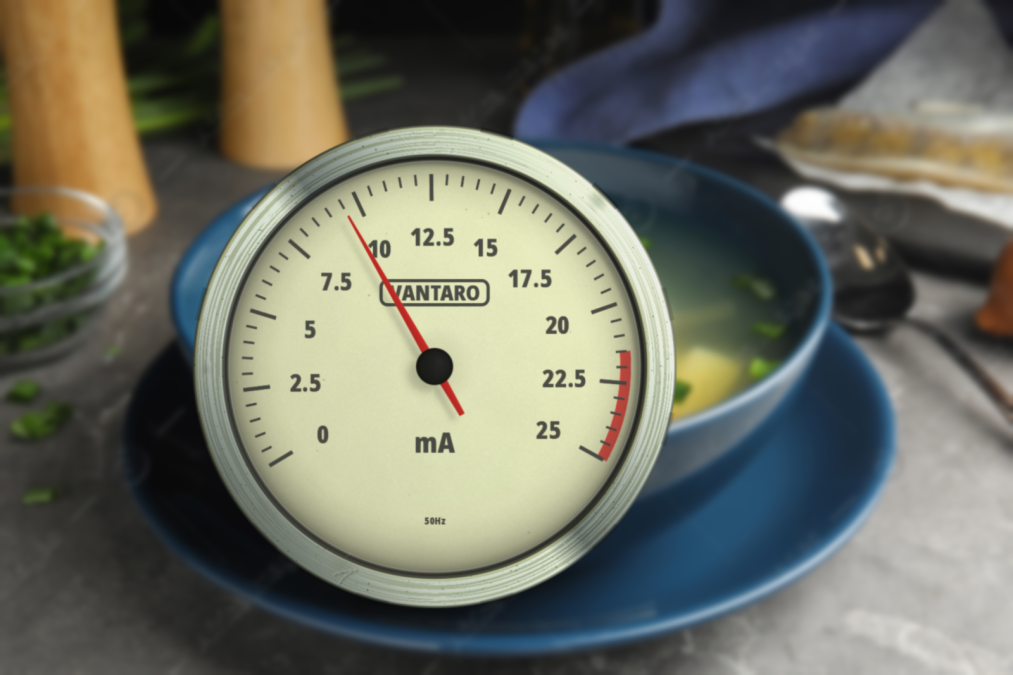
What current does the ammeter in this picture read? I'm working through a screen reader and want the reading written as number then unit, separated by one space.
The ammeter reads 9.5 mA
